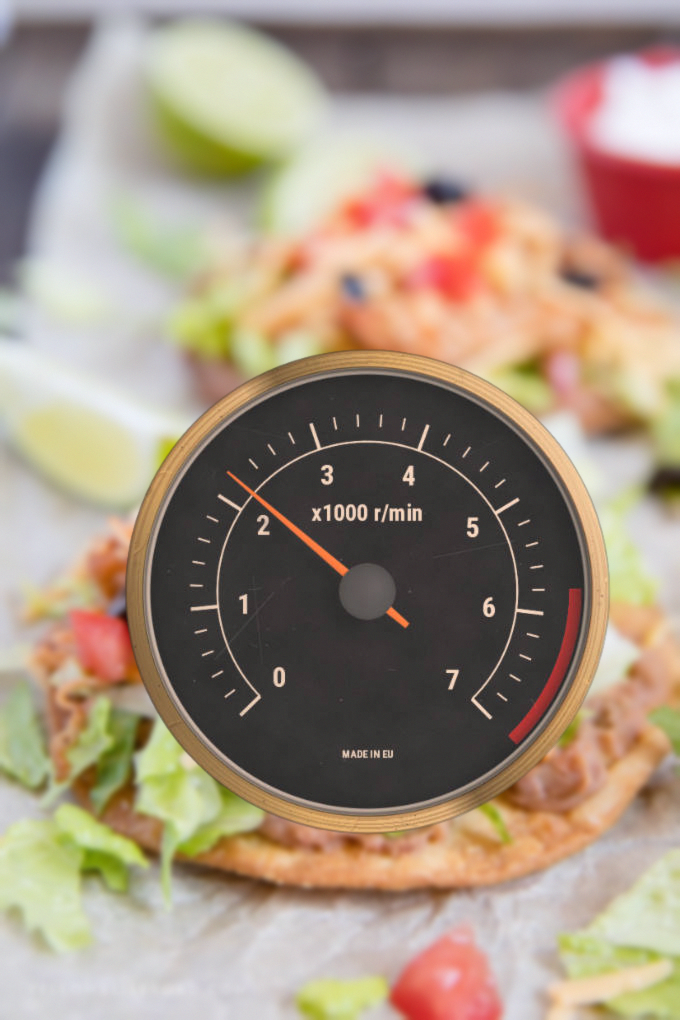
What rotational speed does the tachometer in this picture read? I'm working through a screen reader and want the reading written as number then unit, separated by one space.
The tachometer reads 2200 rpm
